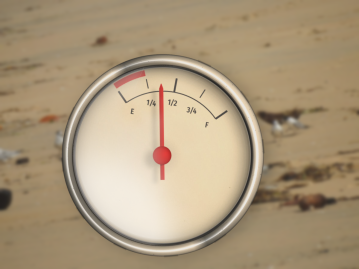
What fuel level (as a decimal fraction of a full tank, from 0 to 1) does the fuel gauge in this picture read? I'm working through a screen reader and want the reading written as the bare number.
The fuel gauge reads 0.375
